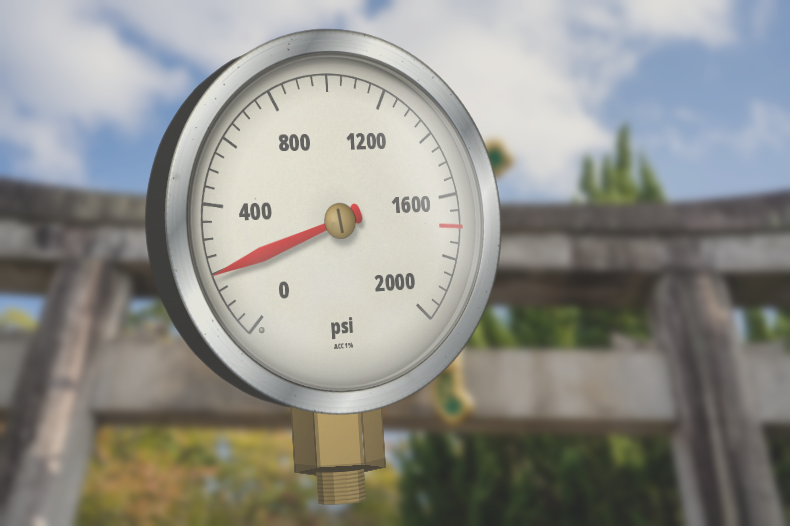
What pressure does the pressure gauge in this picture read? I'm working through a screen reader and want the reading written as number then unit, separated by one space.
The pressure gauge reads 200 psi
